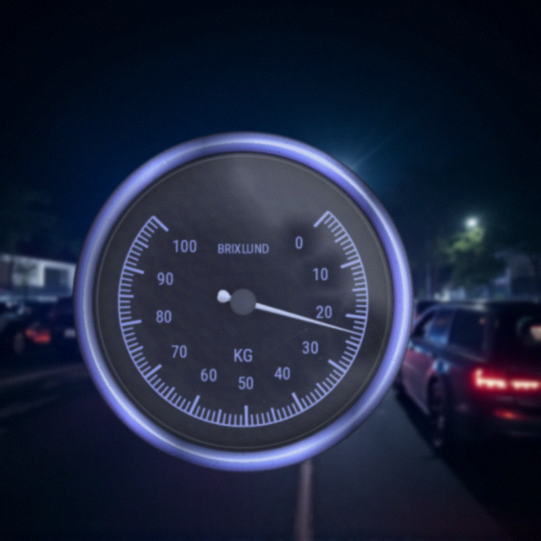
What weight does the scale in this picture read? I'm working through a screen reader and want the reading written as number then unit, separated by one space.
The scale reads 23 kg
